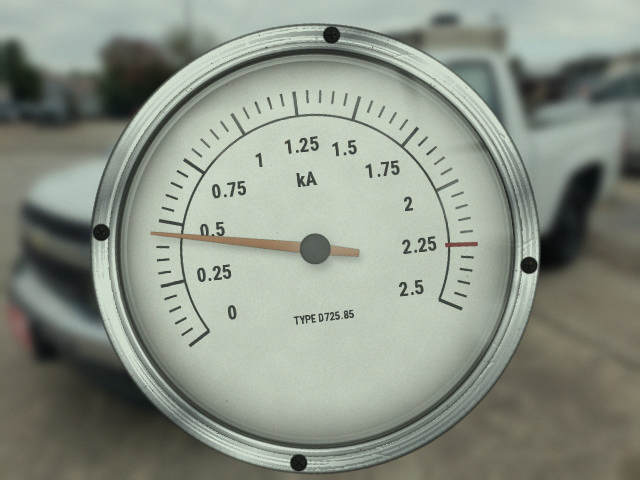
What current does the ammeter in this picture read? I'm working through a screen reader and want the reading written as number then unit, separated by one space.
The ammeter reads 0.45 kA
